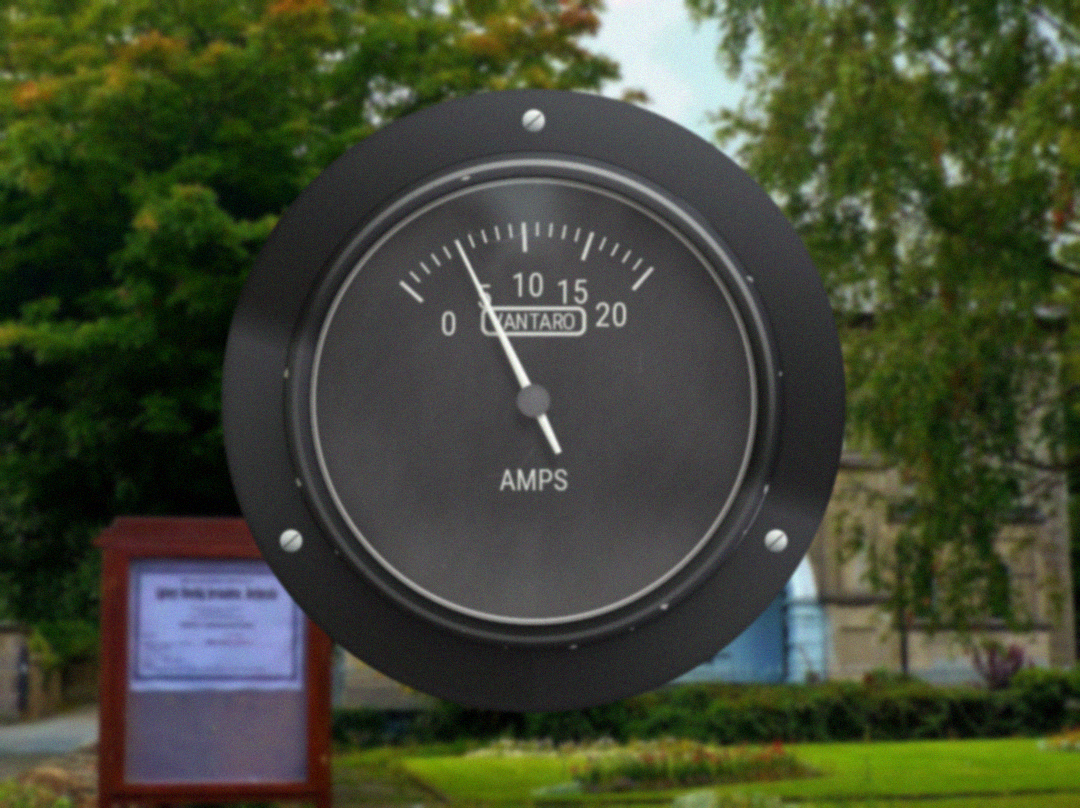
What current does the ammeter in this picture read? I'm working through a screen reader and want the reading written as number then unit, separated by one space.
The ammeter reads 5 A
